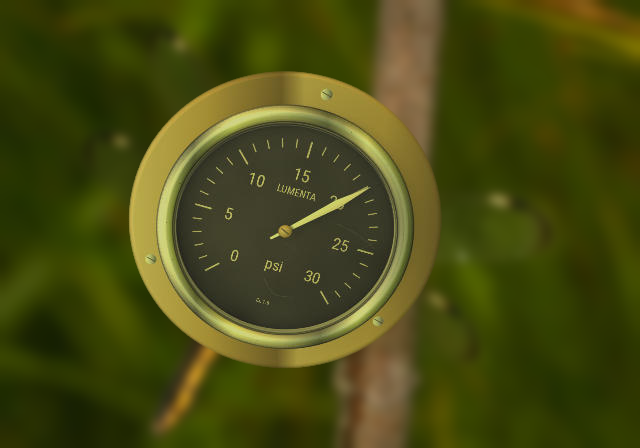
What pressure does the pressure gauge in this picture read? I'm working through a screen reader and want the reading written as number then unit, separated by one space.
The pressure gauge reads 20 psi
